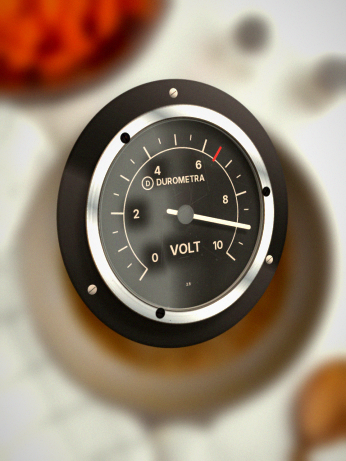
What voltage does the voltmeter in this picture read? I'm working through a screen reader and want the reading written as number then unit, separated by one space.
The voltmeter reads 9 V
